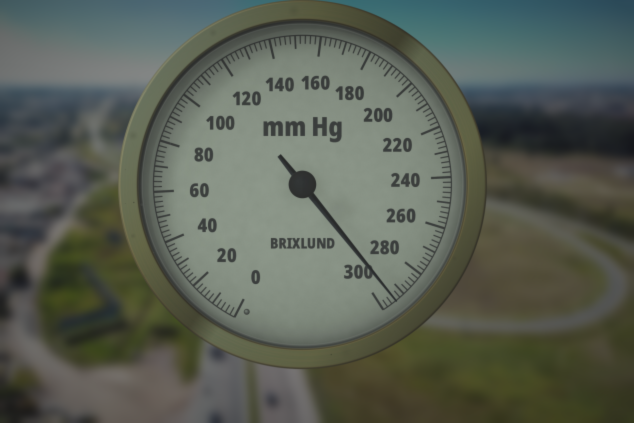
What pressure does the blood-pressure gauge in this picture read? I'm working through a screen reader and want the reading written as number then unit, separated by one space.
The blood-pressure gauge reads 294 mmHg
